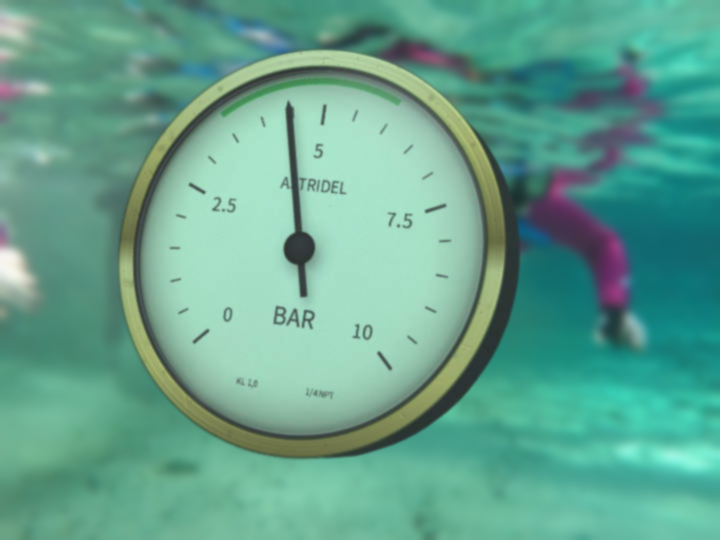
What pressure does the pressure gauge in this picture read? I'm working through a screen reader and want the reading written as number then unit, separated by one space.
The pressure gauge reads 4.5 bar
